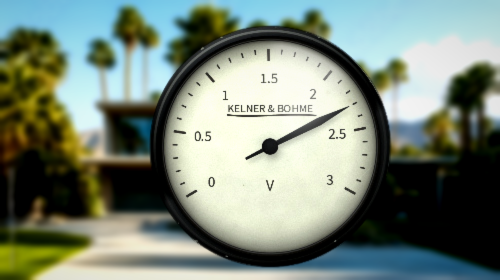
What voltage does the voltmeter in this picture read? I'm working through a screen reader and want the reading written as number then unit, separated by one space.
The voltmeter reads 2.3 V
